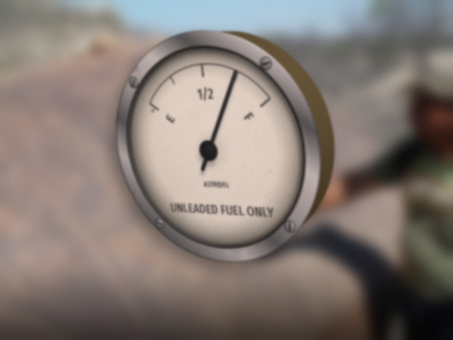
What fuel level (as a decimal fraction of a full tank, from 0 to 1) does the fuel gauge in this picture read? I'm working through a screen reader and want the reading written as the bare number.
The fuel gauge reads 0.75
